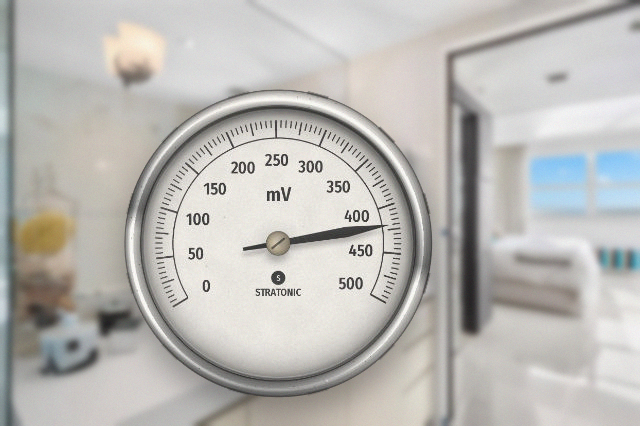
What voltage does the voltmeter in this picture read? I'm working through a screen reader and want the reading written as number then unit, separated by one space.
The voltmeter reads 420 mV
